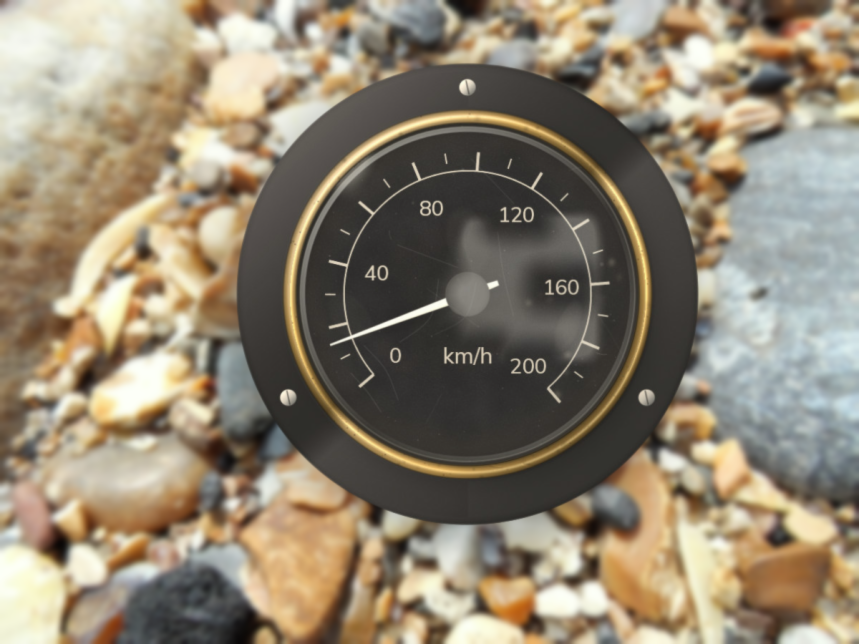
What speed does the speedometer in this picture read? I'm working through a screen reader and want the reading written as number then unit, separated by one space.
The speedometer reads 15 km/h
